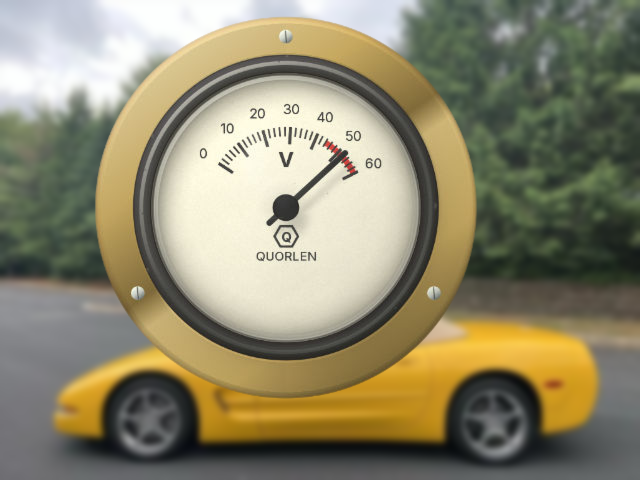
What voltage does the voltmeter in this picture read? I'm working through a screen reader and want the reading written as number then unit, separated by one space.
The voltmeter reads 52 V
